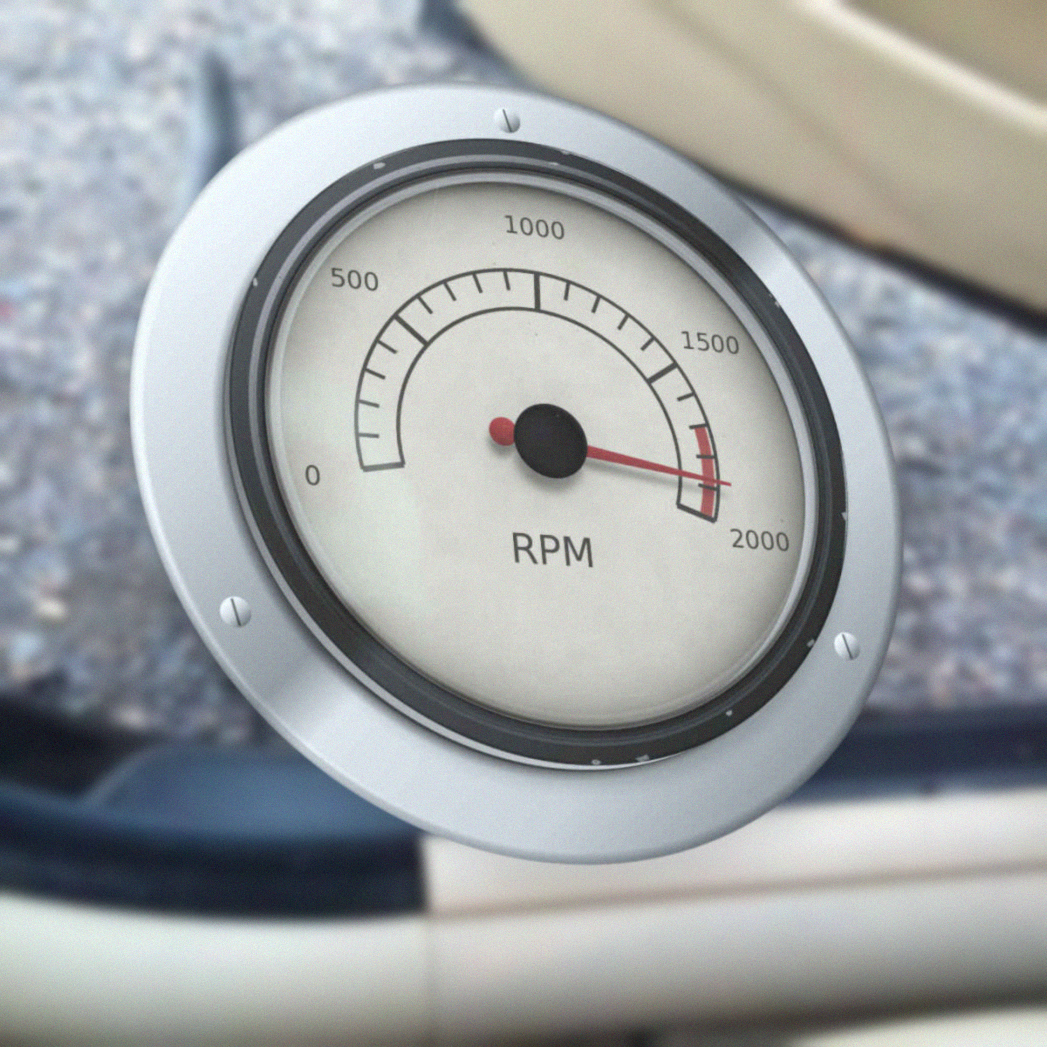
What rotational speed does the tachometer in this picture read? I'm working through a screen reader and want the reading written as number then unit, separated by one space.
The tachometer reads 1900 rpm
